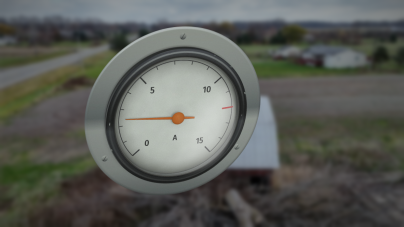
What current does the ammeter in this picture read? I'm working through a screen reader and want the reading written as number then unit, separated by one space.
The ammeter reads 2.5 A
